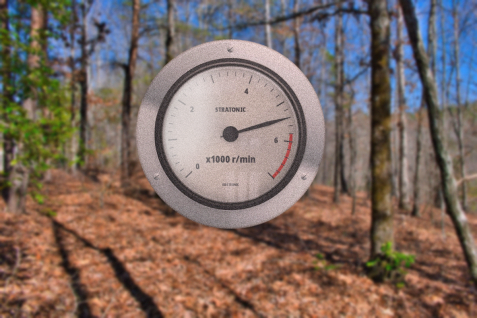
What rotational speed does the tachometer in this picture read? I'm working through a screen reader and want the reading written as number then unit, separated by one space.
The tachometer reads 5400 rpm
